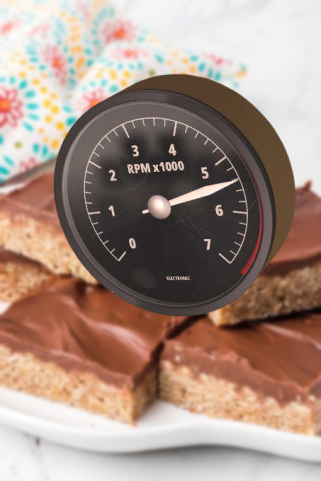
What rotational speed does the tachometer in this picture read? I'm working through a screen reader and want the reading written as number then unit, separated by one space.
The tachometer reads 5400 rpm
